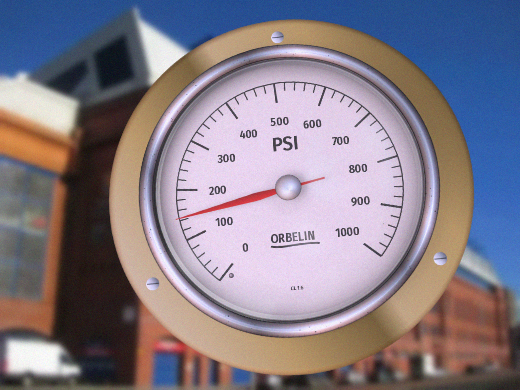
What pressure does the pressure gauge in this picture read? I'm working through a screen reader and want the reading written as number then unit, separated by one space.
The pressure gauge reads 140 psi
